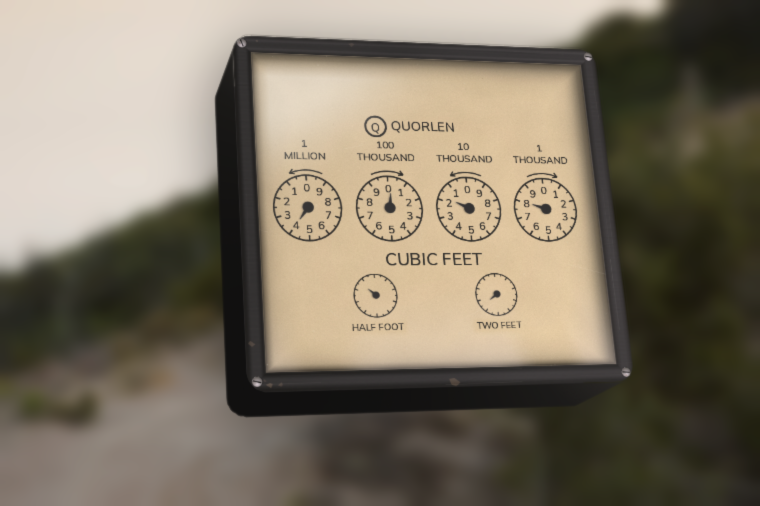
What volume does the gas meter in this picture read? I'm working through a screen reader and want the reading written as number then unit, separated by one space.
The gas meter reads 401800 ft³
